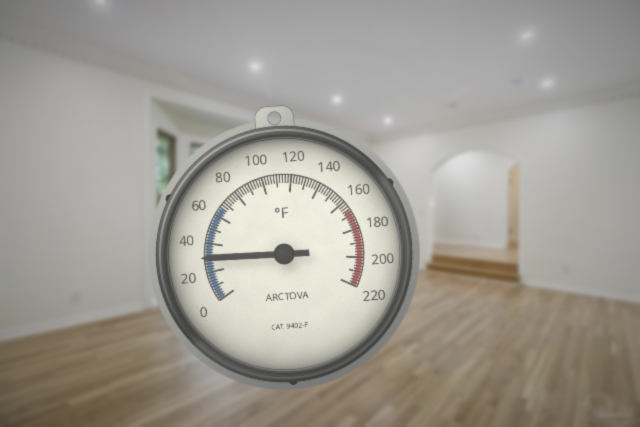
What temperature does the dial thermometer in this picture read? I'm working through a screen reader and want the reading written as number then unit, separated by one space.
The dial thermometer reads 30 °F
